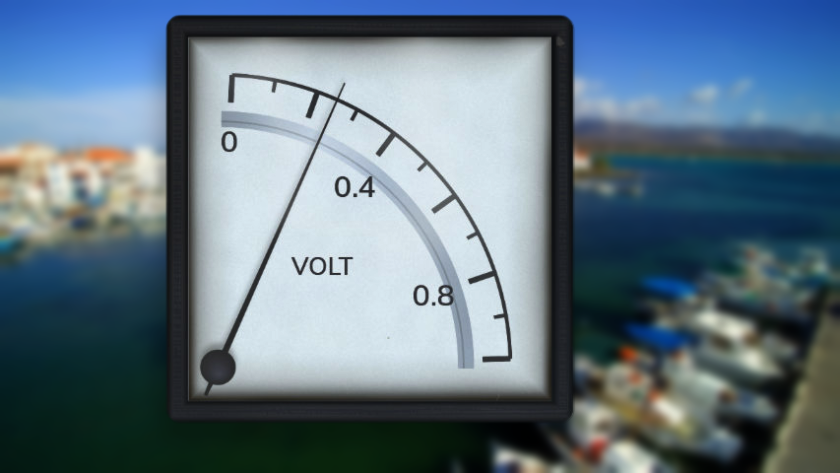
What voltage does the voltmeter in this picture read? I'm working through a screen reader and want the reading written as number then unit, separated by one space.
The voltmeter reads 0.25 V
